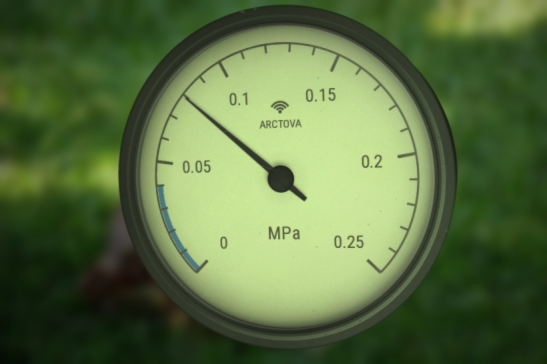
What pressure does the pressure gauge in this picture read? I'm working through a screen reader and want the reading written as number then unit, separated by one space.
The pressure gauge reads 0.08 MPa
